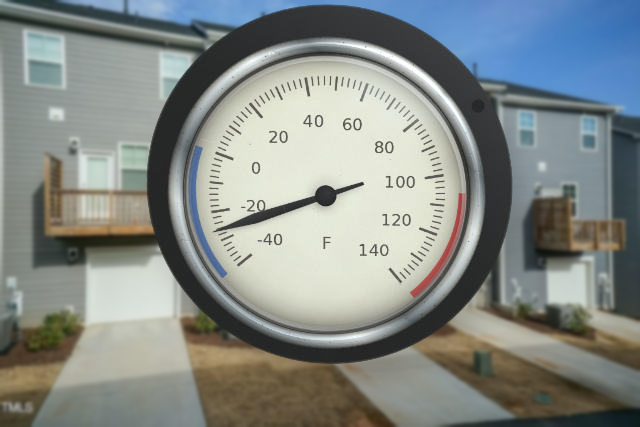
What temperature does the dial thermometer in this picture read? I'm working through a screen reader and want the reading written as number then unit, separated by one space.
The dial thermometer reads -26 °F
